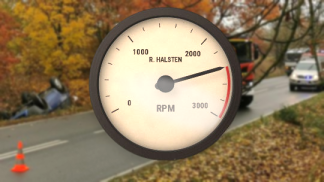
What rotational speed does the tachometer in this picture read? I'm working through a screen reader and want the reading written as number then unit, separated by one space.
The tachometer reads 2400 rpm
